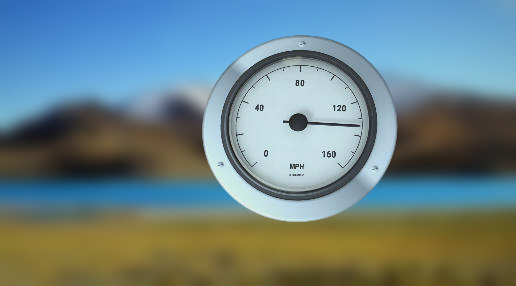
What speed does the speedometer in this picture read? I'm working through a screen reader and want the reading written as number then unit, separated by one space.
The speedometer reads 135 mph
